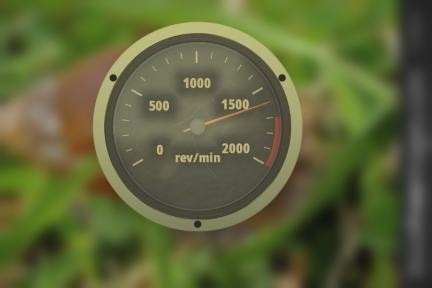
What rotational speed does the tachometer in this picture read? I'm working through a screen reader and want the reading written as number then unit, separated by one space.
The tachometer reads 1600 rpm
